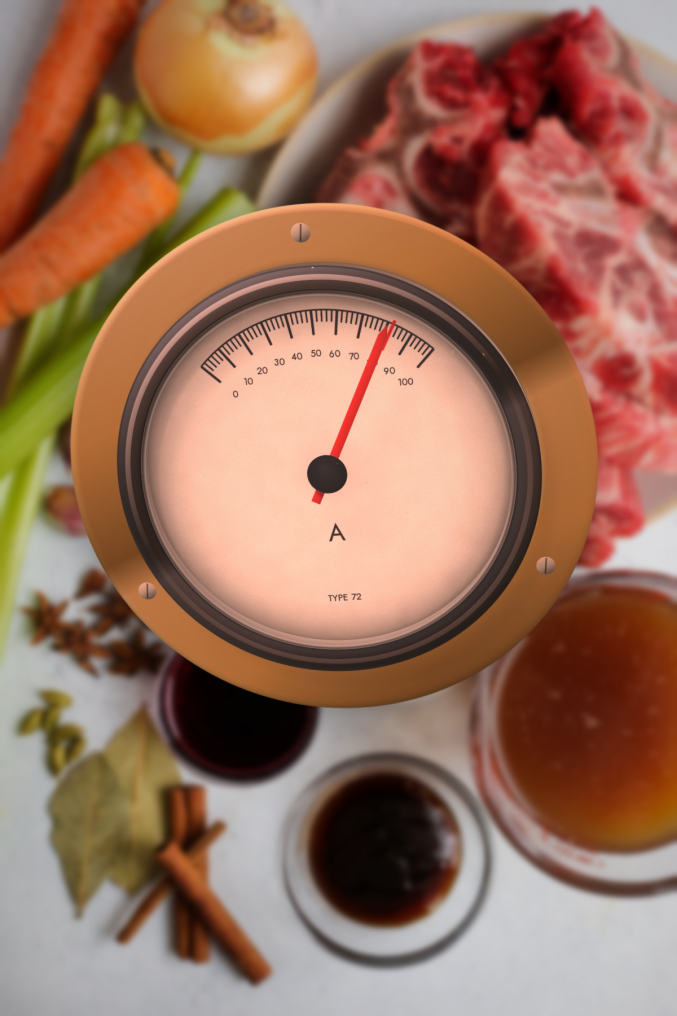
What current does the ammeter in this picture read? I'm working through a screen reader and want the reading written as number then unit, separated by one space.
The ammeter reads 80 A
